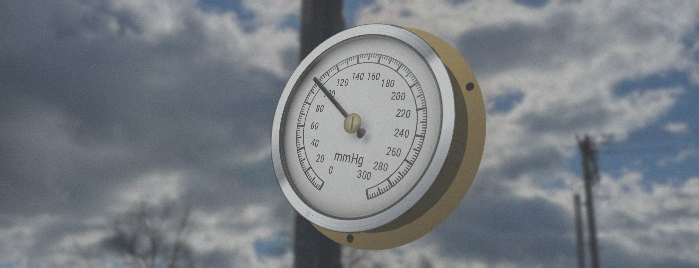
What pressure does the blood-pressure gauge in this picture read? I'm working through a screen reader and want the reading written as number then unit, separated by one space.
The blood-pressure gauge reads 100 mmHg
